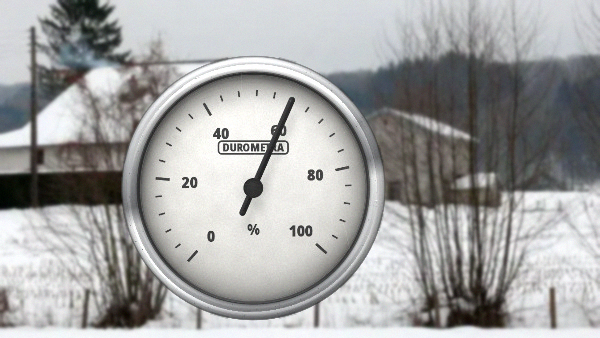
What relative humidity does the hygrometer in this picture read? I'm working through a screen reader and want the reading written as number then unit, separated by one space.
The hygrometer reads 60 %
